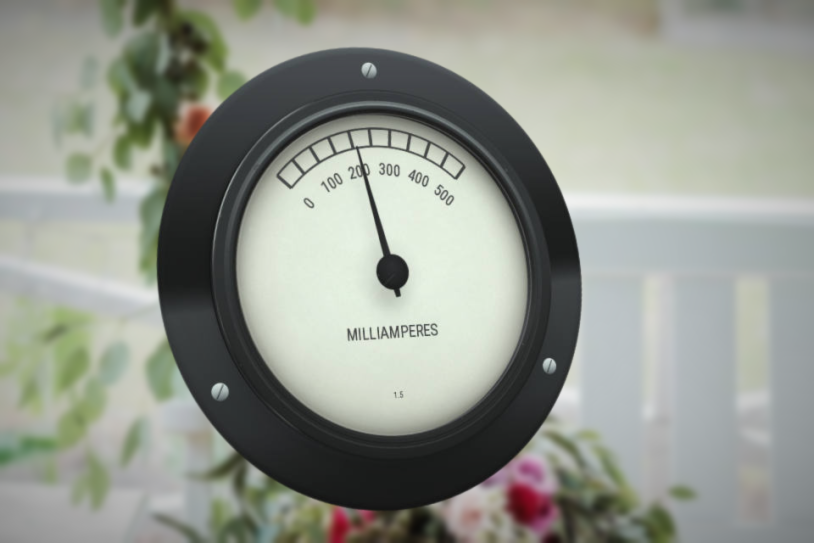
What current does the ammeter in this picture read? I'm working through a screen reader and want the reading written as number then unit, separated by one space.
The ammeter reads 200 mA
